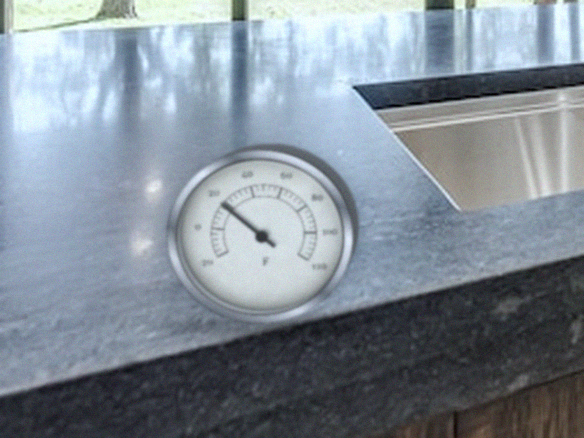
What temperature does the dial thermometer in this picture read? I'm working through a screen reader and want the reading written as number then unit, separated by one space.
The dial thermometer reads 20 °F
